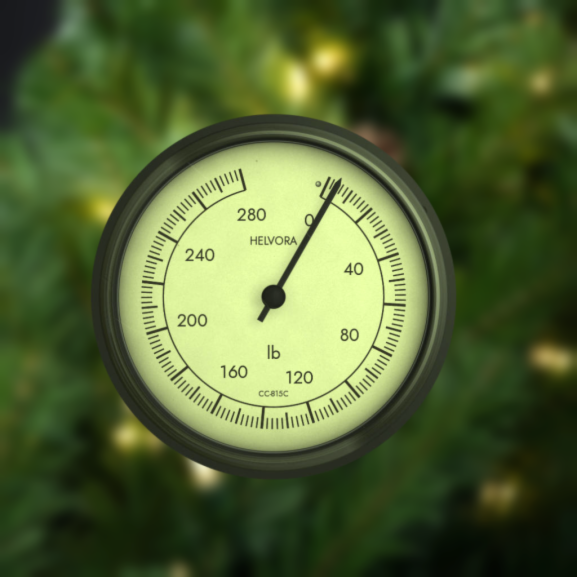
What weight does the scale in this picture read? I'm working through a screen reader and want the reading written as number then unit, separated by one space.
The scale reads 4 lb
